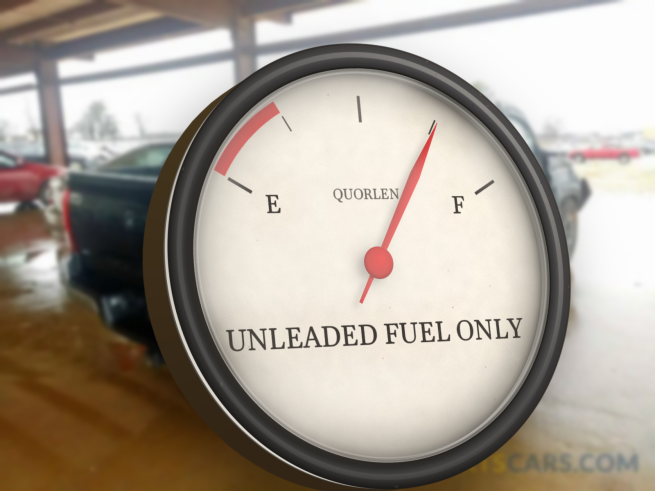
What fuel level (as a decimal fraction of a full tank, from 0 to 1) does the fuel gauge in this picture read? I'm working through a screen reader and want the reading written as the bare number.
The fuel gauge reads 0.75
